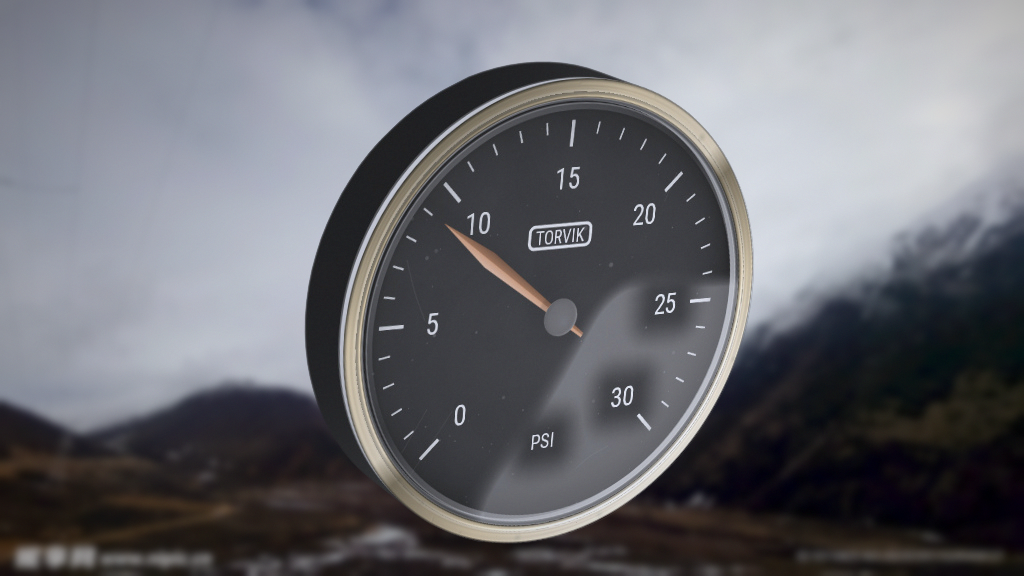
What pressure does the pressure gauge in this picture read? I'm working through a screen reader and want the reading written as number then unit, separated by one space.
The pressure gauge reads 9 psi
